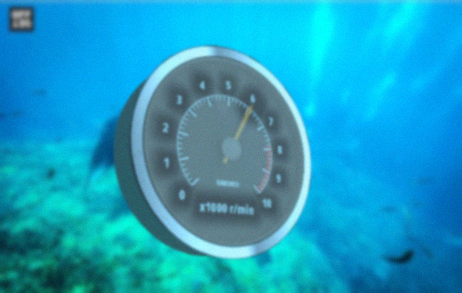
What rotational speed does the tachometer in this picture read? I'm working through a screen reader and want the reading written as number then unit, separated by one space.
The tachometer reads 6000 rpm
